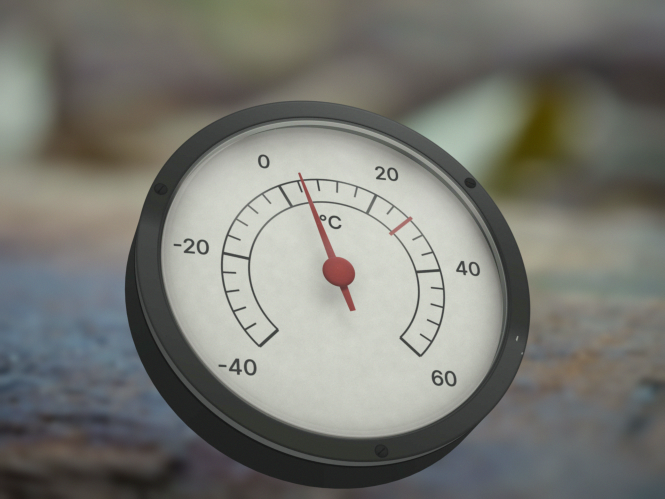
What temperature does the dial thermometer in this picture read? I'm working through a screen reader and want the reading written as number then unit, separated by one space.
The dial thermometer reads 4 °C
